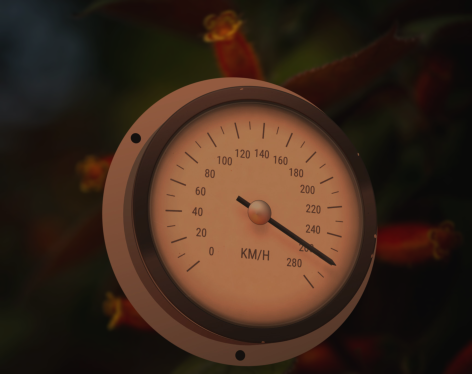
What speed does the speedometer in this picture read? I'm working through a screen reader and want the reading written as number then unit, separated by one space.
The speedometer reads 260 km/h
